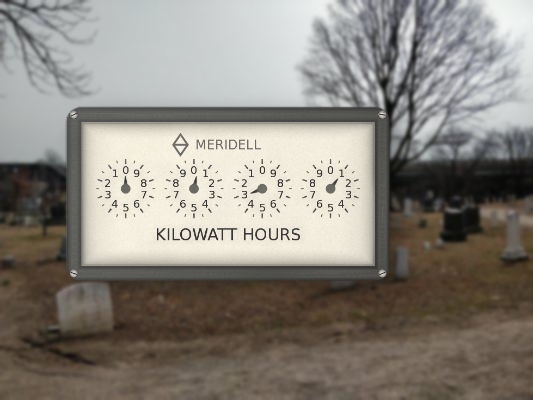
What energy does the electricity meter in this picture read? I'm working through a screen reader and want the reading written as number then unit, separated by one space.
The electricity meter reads 31 kWh
